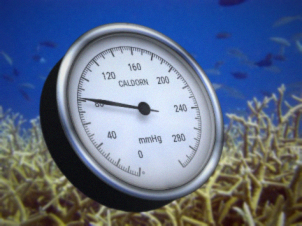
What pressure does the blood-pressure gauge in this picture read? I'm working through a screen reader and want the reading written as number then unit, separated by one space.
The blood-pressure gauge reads 80 mmHg
